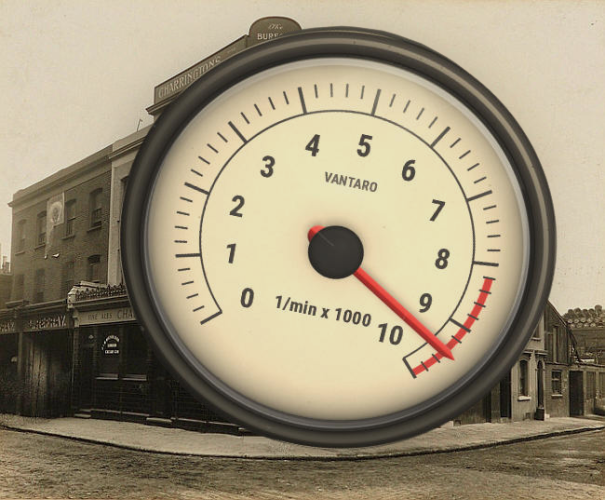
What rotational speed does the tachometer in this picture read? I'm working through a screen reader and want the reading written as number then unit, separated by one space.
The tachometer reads 9400 rpm
